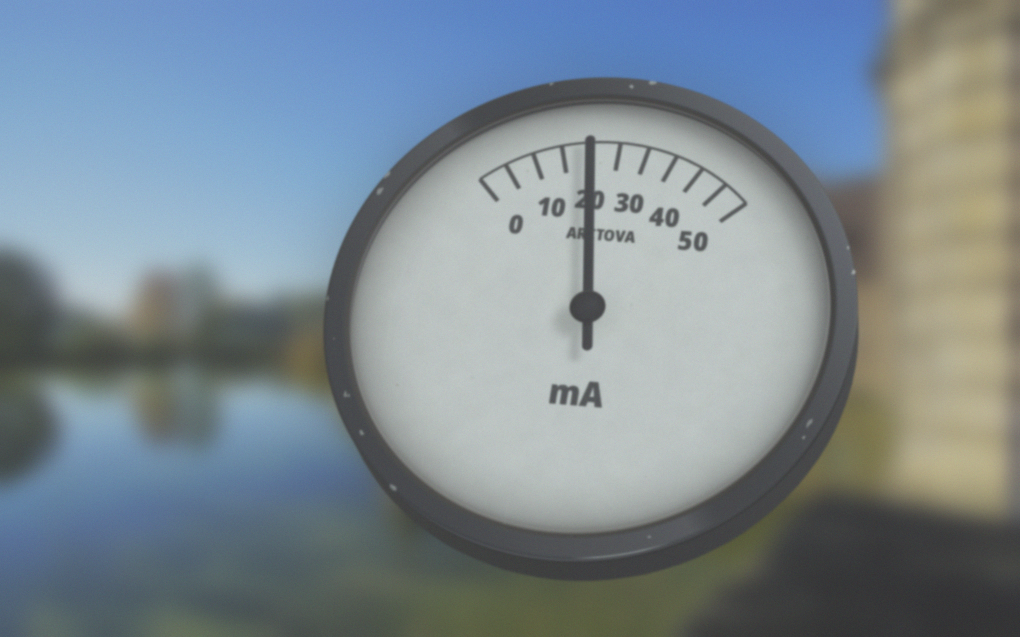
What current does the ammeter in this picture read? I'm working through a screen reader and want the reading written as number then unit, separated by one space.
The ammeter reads 20 mA
